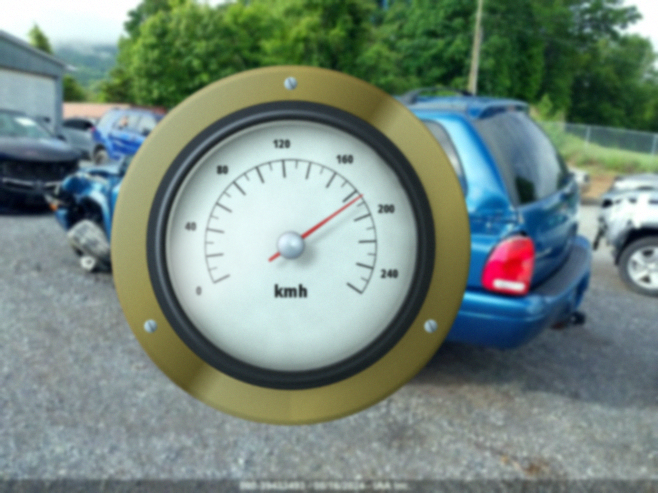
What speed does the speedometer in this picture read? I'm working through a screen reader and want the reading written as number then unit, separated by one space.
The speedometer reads 185 km/h
